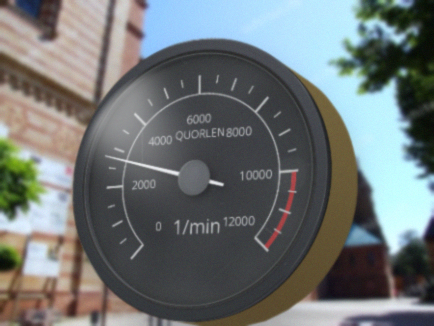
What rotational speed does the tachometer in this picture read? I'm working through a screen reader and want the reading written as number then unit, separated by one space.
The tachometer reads 2750 rpm
